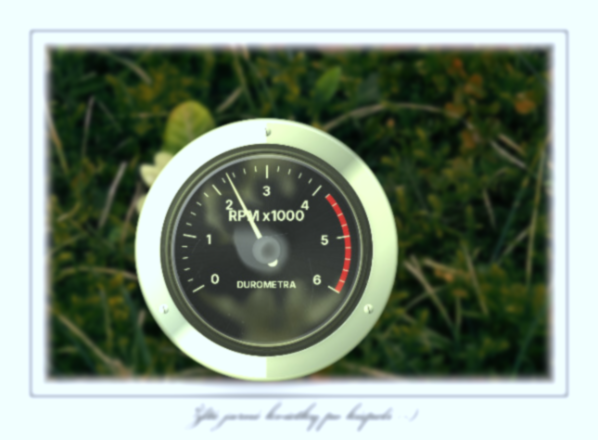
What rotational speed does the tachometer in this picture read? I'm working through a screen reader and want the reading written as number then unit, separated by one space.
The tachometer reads 2300 rpm
